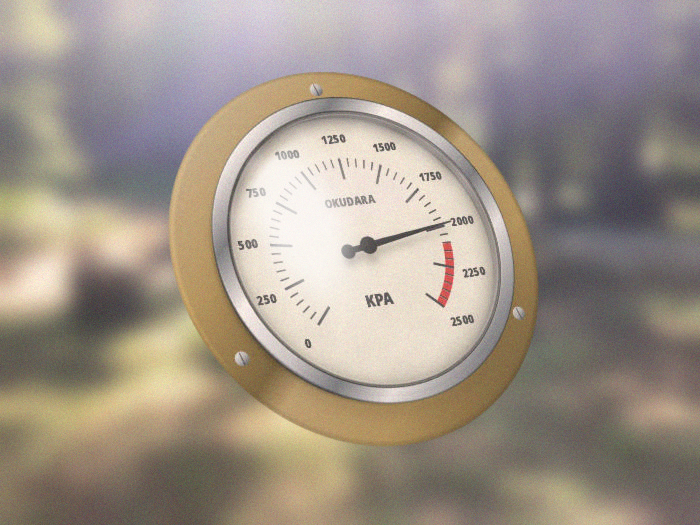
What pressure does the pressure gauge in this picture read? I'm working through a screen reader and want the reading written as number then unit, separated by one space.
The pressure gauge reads 2000 kPa
